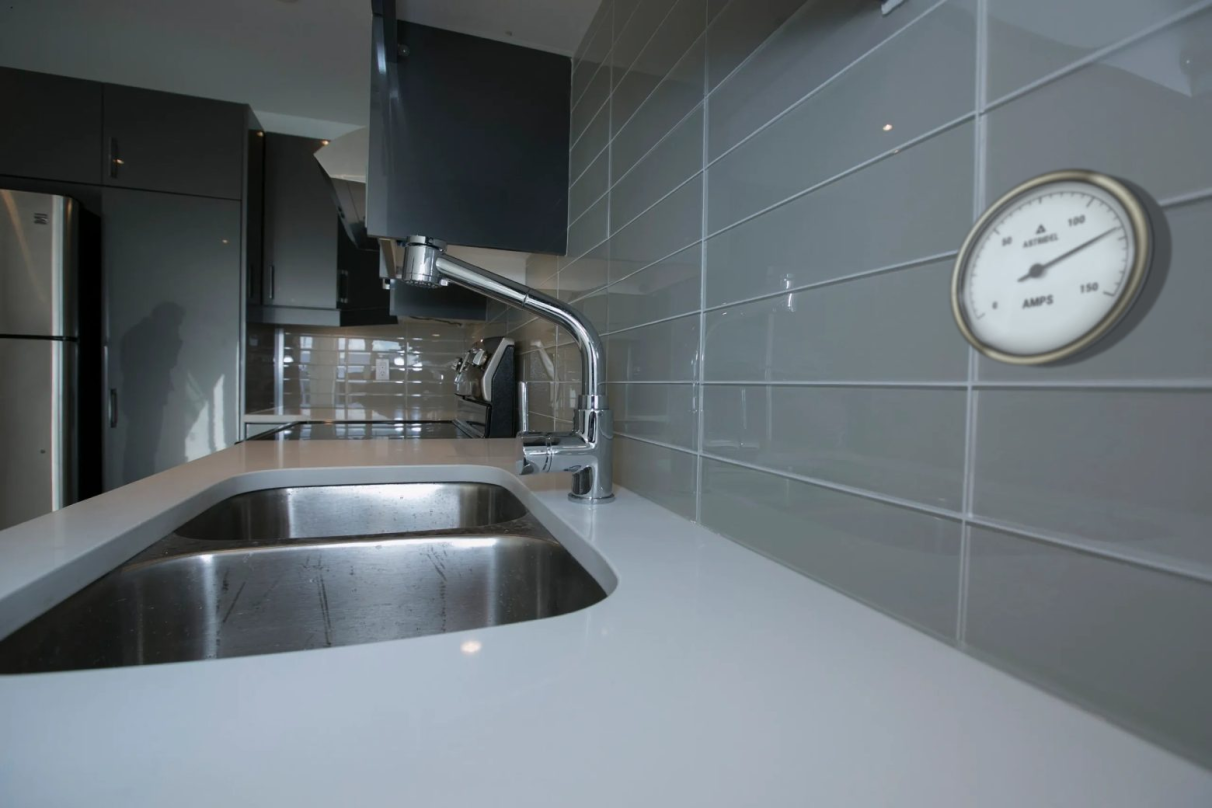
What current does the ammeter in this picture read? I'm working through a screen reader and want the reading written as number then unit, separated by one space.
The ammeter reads 120 A
